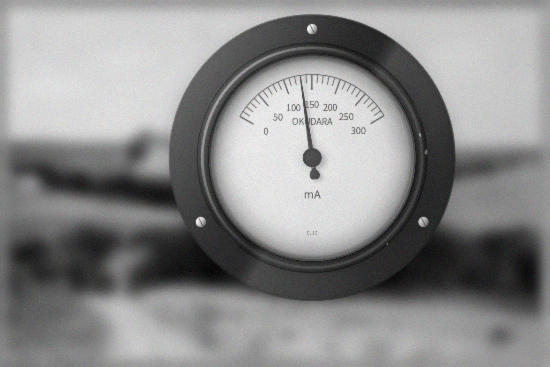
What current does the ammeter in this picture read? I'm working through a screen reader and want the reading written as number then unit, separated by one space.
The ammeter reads 130 mA
